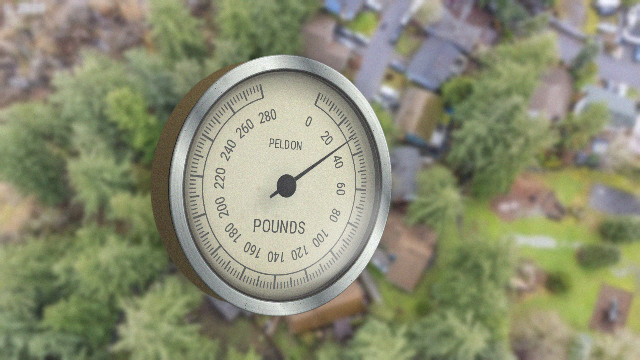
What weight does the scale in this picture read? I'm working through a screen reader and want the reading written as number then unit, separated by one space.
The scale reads 30 lb
